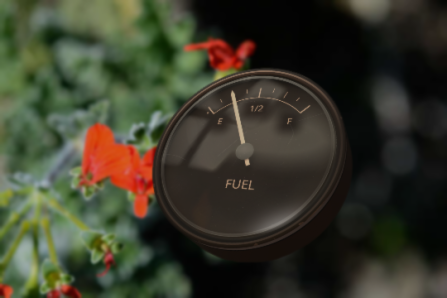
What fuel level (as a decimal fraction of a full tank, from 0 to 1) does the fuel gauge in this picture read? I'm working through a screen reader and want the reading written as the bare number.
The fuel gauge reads 0.25
